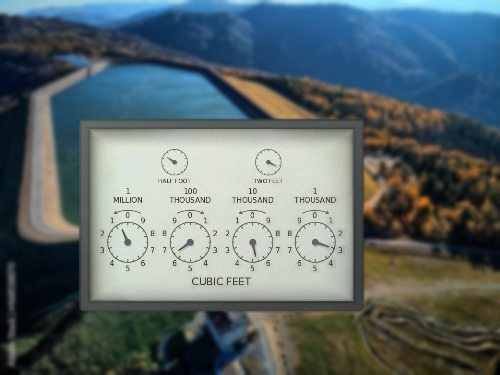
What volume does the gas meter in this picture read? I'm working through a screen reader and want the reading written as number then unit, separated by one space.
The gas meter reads 65300 ft³
